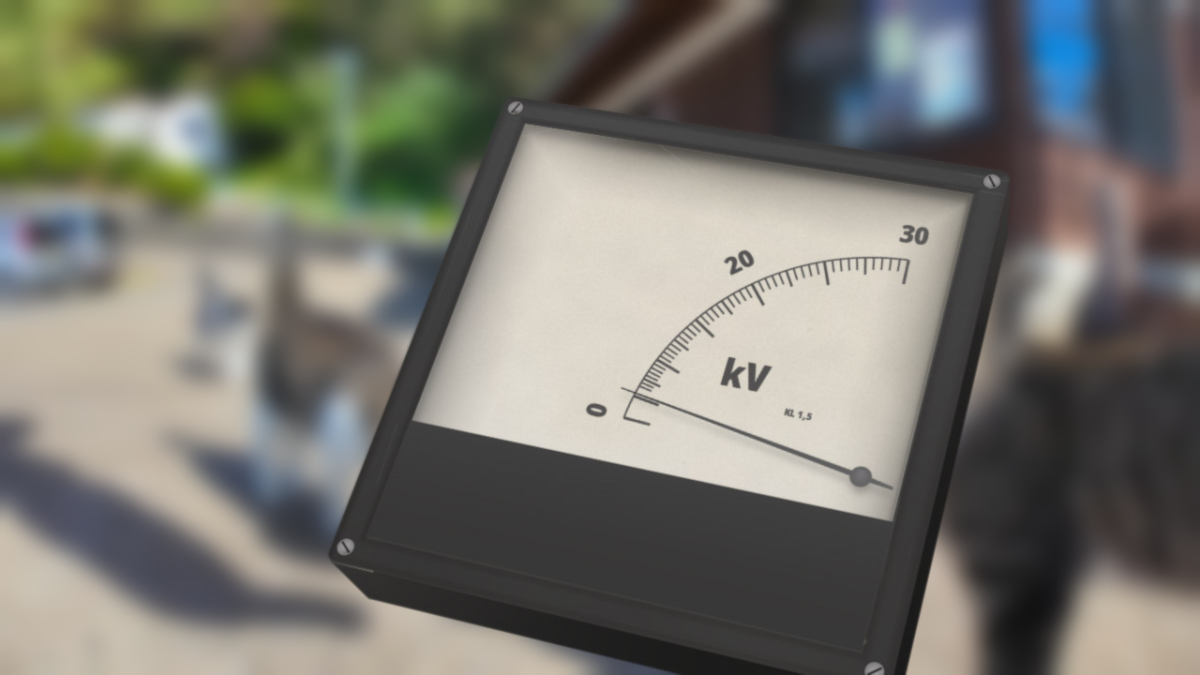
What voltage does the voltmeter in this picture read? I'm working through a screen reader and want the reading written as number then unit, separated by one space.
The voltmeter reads 5 kV
